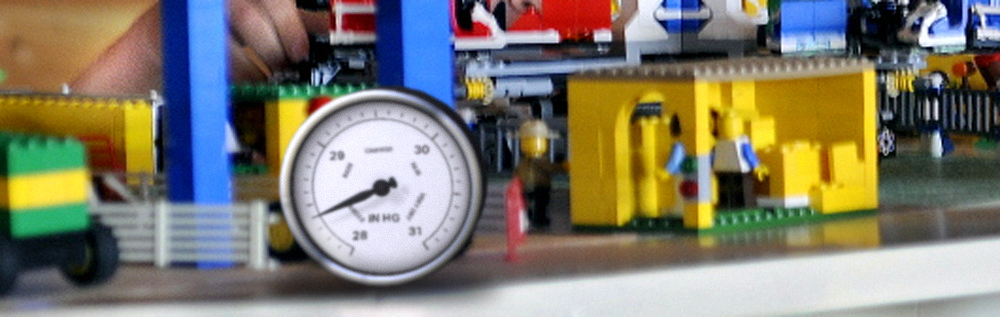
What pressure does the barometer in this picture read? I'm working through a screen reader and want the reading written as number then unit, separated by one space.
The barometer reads 28.4 inHg
